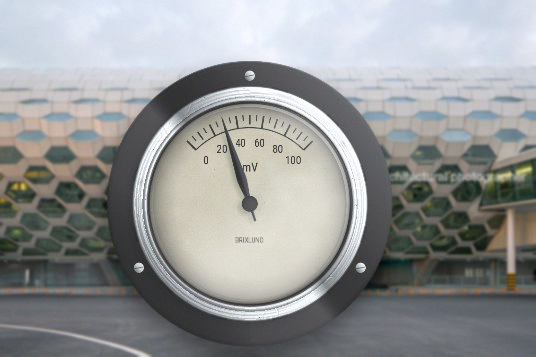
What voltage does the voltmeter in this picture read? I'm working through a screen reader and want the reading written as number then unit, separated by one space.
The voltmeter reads 30 mV
